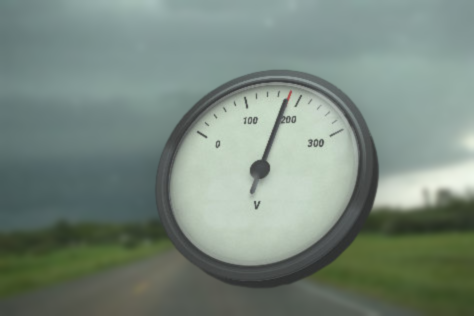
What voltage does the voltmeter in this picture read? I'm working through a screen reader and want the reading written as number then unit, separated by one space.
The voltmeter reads 180 V
